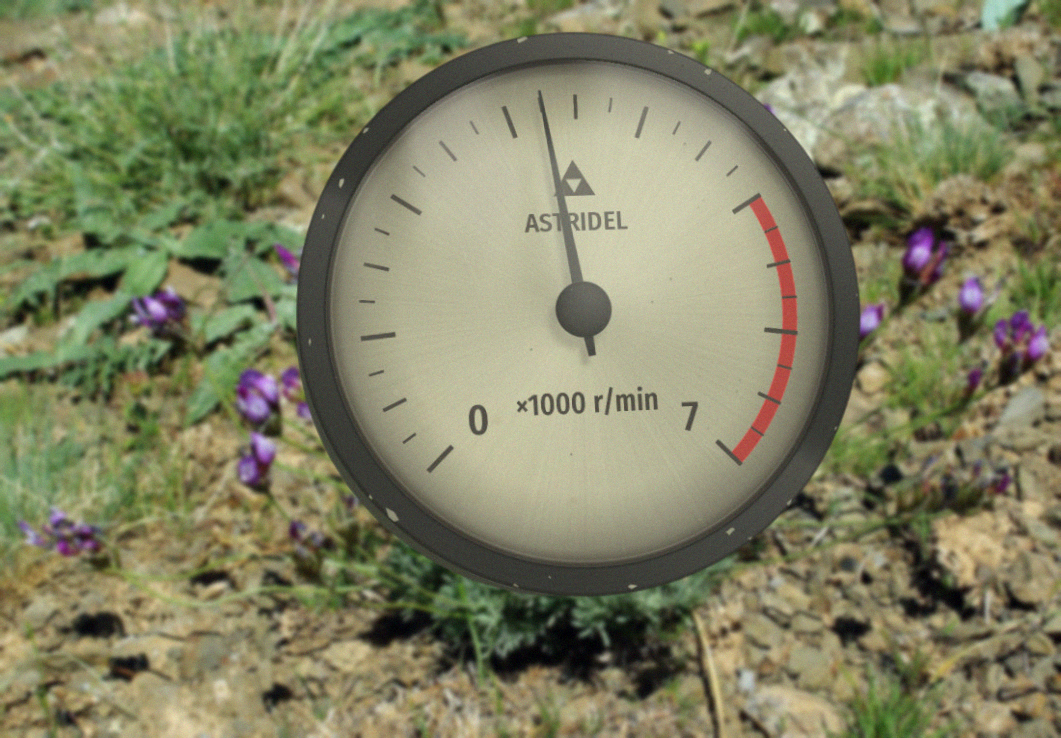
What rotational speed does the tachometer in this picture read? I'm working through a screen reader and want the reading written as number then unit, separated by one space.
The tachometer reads 3250 rpm
